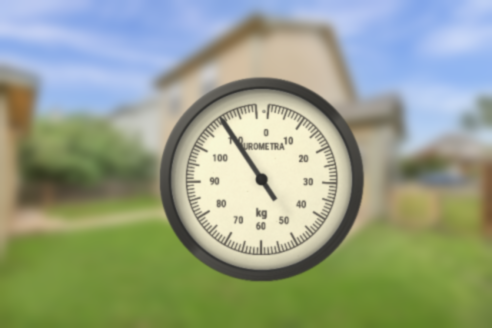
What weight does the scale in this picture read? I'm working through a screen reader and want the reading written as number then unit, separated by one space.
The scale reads 110 kg
